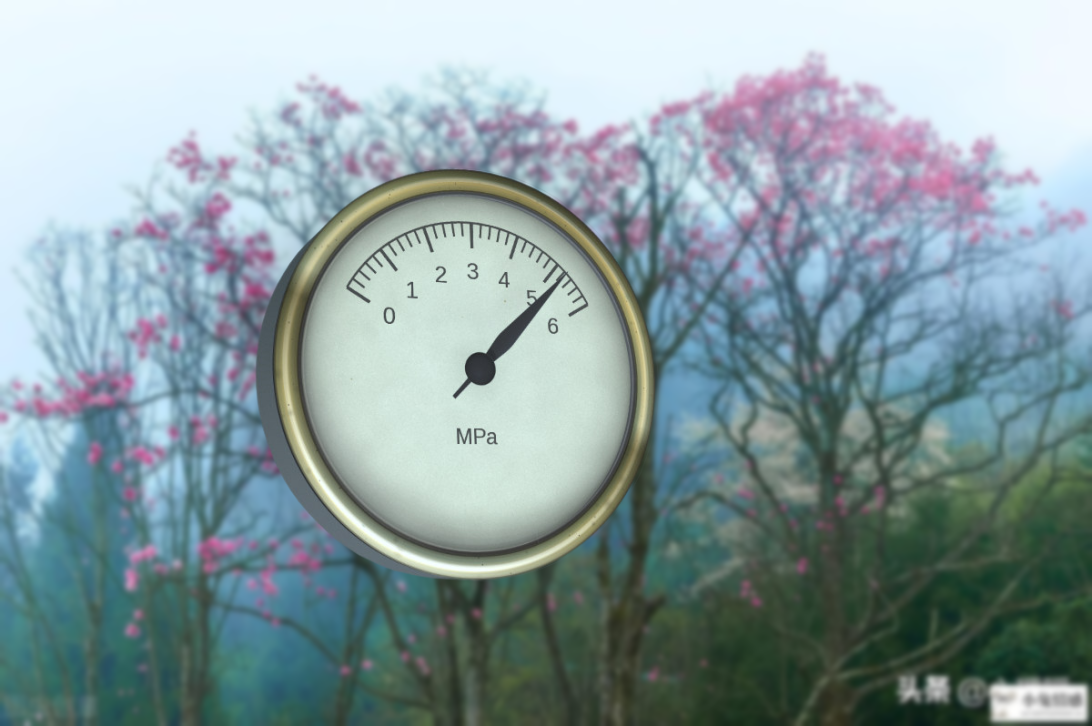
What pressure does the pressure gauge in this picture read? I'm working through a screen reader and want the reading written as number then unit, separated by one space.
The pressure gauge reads 5.2 MPa
